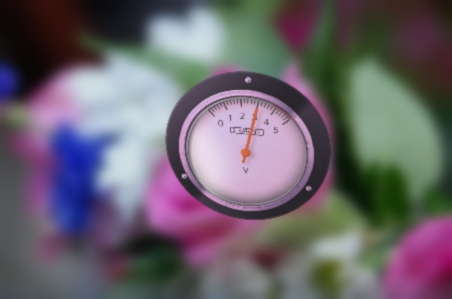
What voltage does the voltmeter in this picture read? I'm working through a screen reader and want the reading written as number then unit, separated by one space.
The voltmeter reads 3 V
